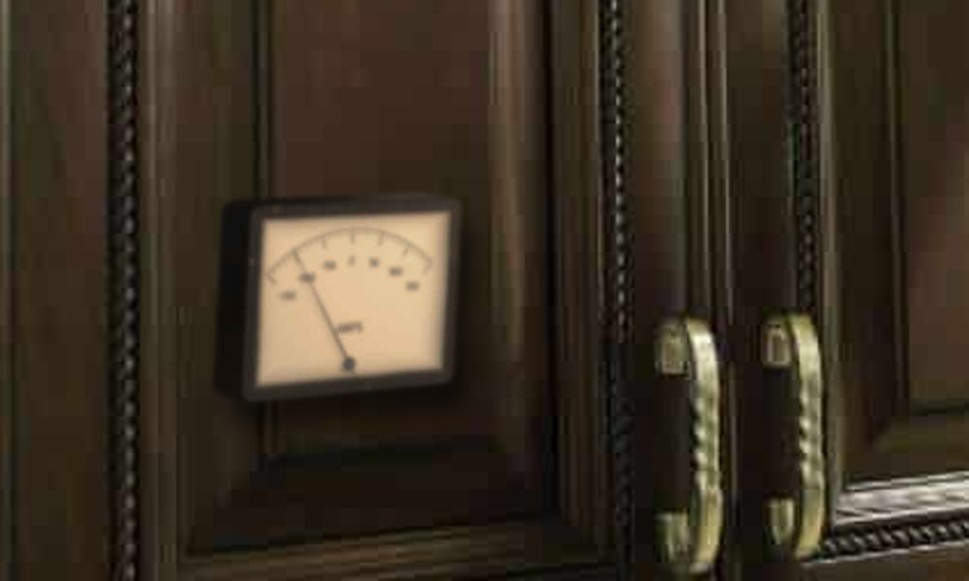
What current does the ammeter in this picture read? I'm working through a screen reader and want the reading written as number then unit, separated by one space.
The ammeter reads -100 A
